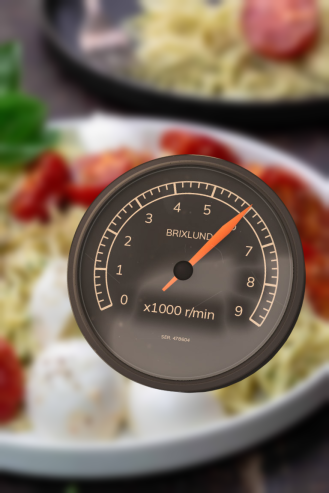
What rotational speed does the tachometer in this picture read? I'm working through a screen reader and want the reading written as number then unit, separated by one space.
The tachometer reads 6000 rpm
